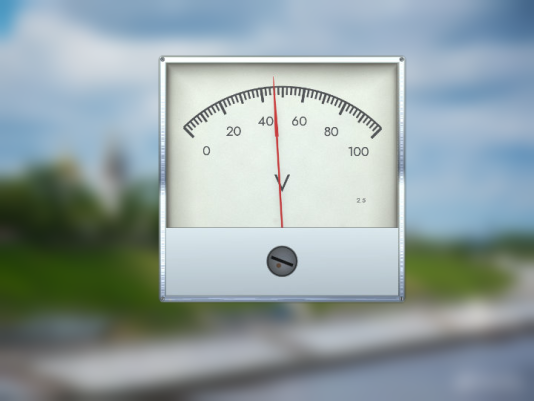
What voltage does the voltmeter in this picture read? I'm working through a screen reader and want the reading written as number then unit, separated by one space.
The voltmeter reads 46 V
